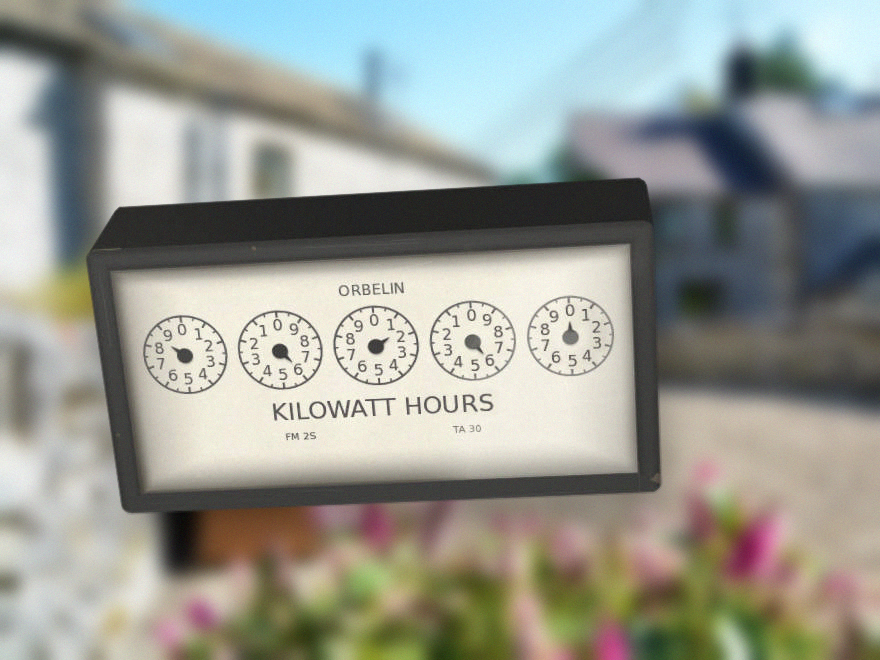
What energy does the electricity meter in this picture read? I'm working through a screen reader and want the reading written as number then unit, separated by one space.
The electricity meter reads 86160 kWh
